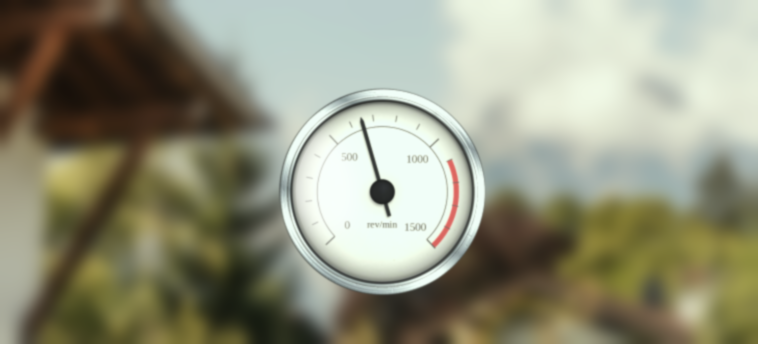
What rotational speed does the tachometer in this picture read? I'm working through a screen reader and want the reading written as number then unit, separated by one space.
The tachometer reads 650 rpm
